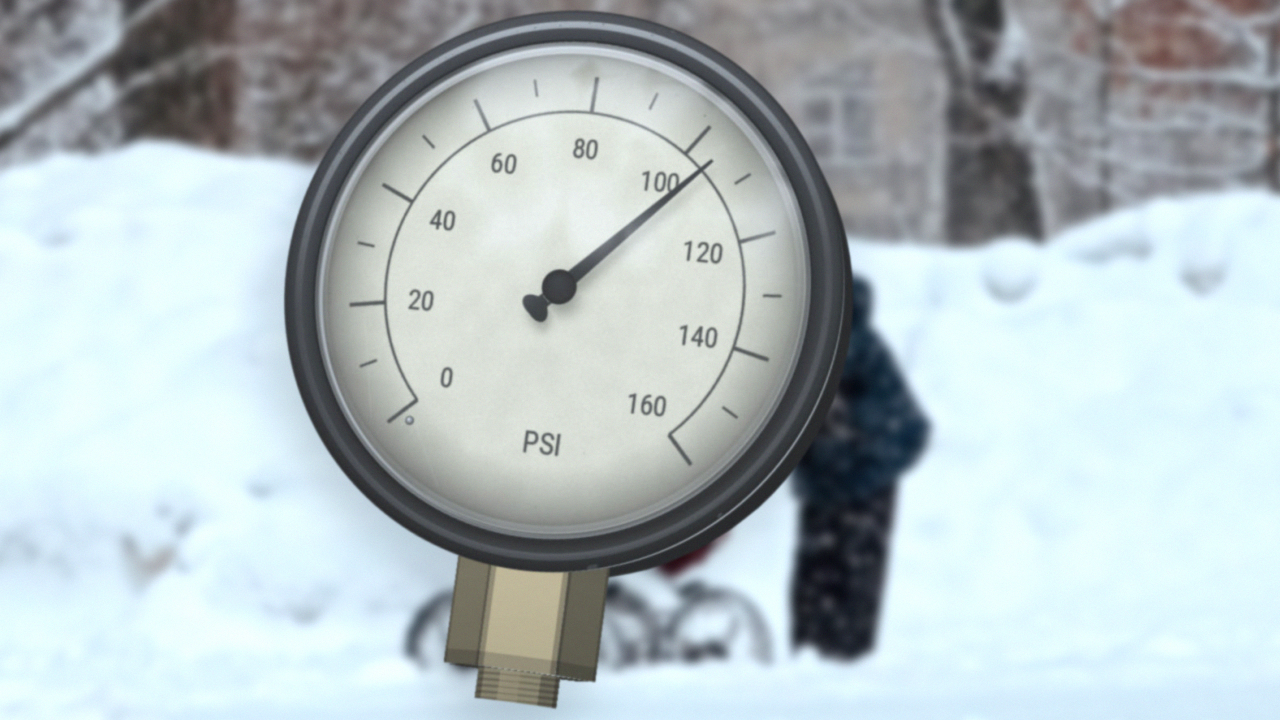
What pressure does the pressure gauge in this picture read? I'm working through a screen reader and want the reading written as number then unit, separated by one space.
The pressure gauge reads 105 psi
